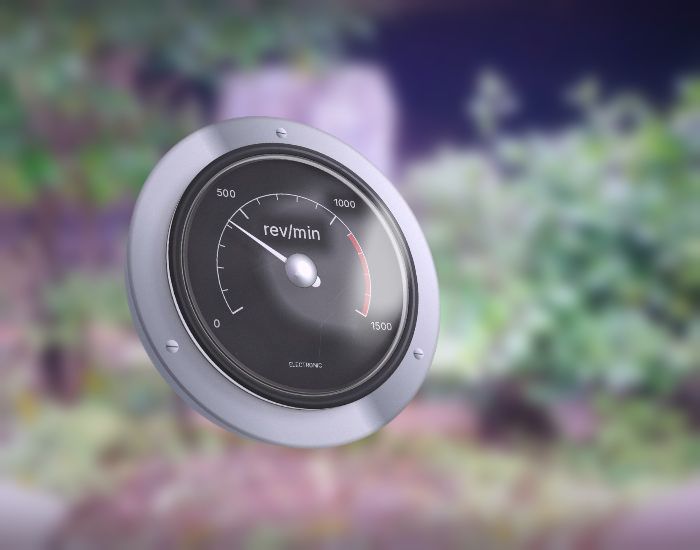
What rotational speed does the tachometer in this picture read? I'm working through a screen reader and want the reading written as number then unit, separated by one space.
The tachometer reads 400 rpm
